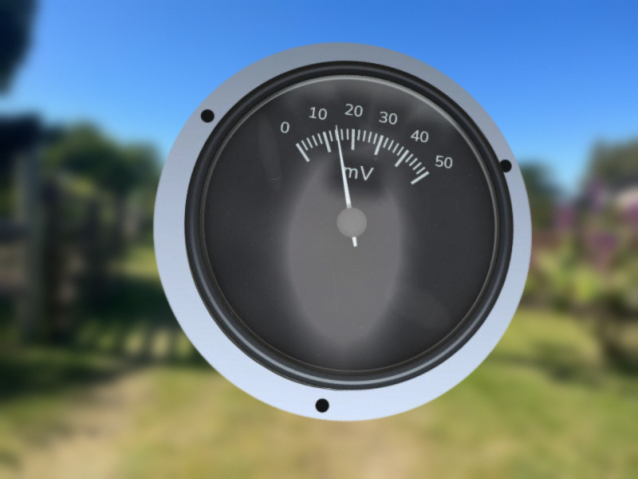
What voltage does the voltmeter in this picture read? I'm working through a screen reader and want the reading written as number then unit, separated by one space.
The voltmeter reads 14 mV
